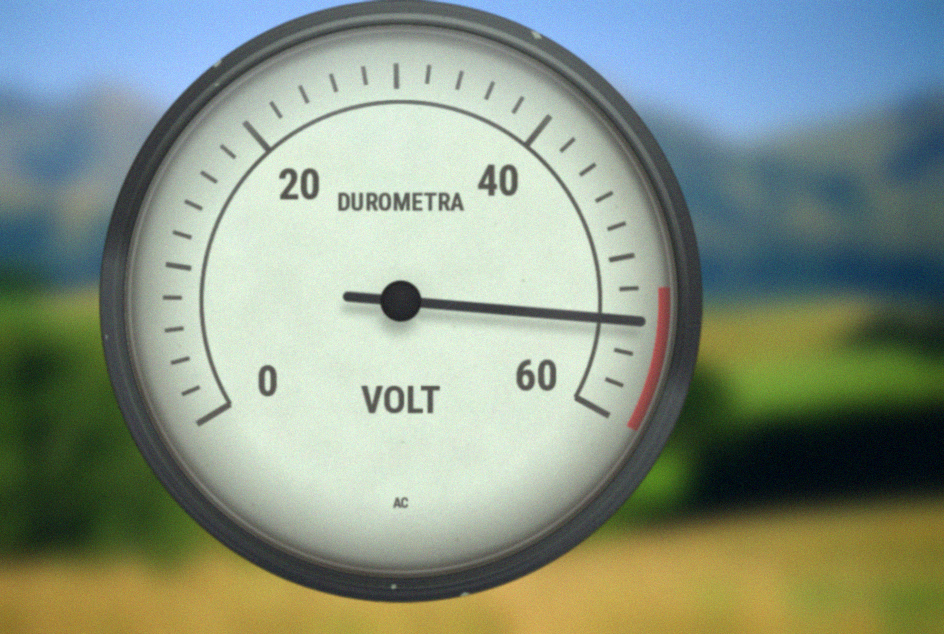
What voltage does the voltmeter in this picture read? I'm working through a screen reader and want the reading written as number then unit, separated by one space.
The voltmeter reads 54 V
